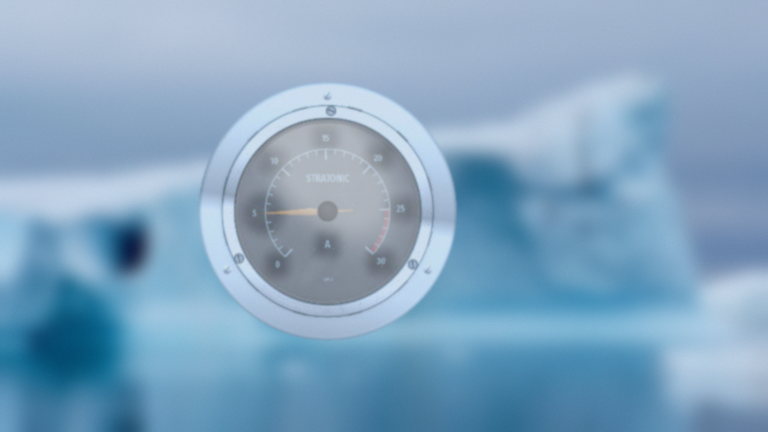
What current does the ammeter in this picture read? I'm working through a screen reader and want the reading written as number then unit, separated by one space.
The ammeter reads 5 A
